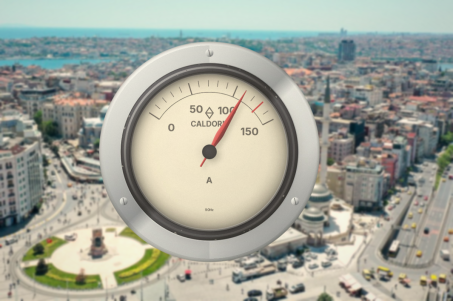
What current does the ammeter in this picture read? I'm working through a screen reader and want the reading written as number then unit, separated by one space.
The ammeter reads 110 A
